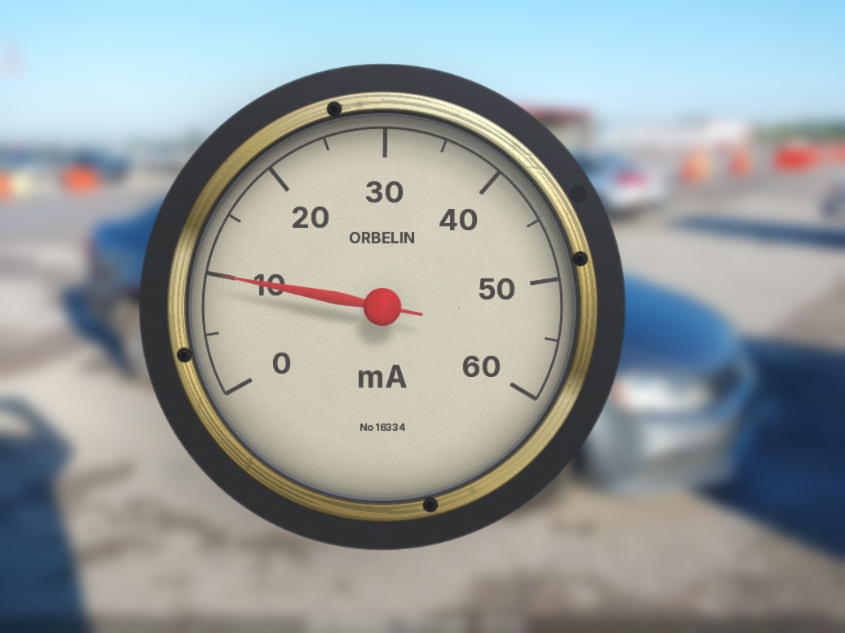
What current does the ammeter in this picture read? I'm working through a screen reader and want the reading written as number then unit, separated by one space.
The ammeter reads 10 mA
